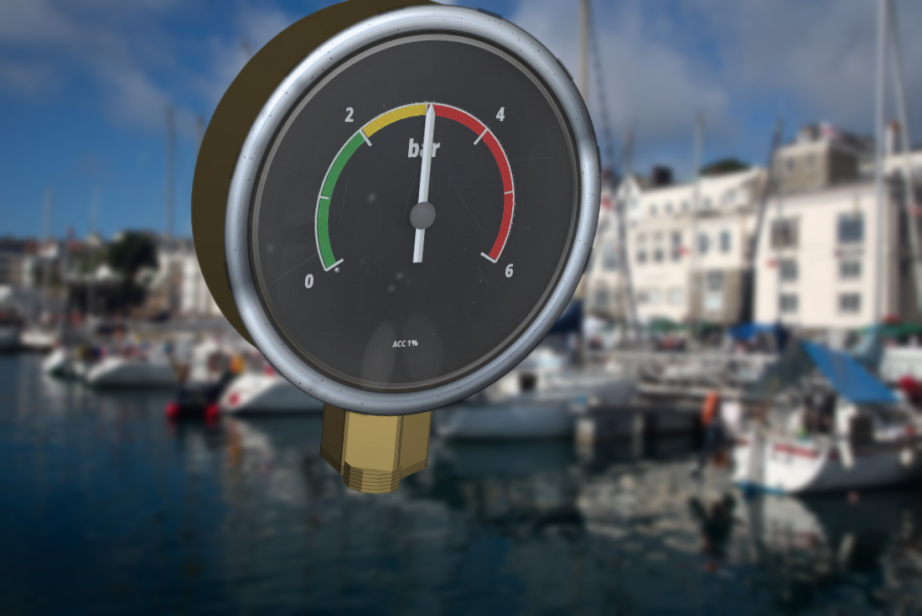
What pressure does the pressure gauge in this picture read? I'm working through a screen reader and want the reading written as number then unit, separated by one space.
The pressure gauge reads 3 bar
